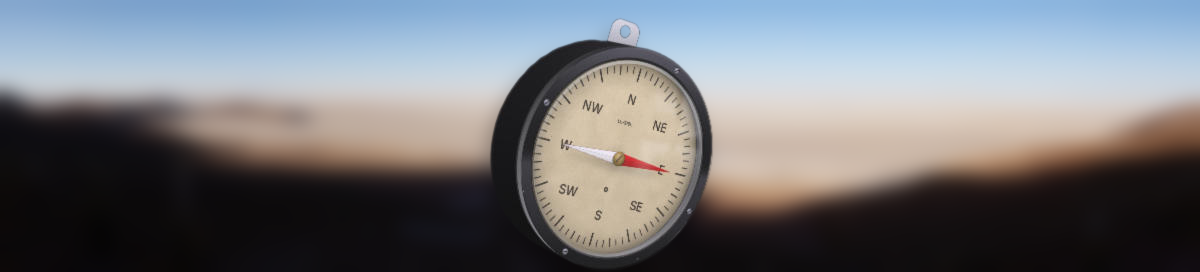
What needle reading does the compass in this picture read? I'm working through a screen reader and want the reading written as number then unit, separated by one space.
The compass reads 90 °
